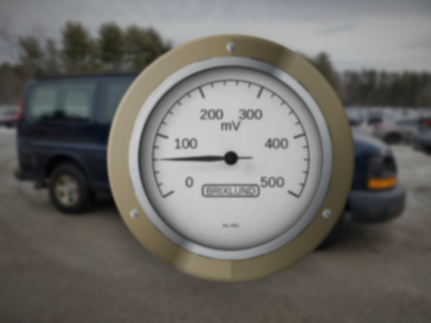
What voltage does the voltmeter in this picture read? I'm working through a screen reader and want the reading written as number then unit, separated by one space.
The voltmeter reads 60 mV
